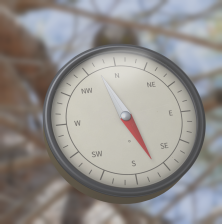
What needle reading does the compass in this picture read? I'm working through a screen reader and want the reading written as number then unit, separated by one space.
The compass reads 160 °
